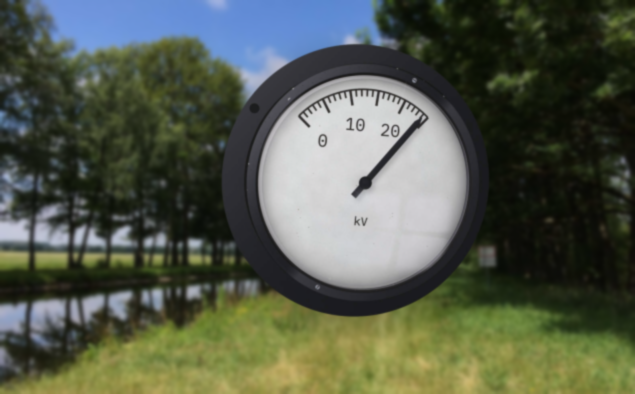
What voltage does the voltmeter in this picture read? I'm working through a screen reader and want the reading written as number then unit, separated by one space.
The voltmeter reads 24 kV
